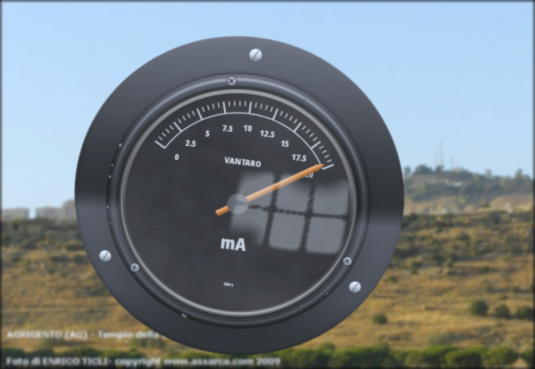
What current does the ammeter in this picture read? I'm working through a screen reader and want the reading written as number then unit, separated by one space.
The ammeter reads 19.5 mA
